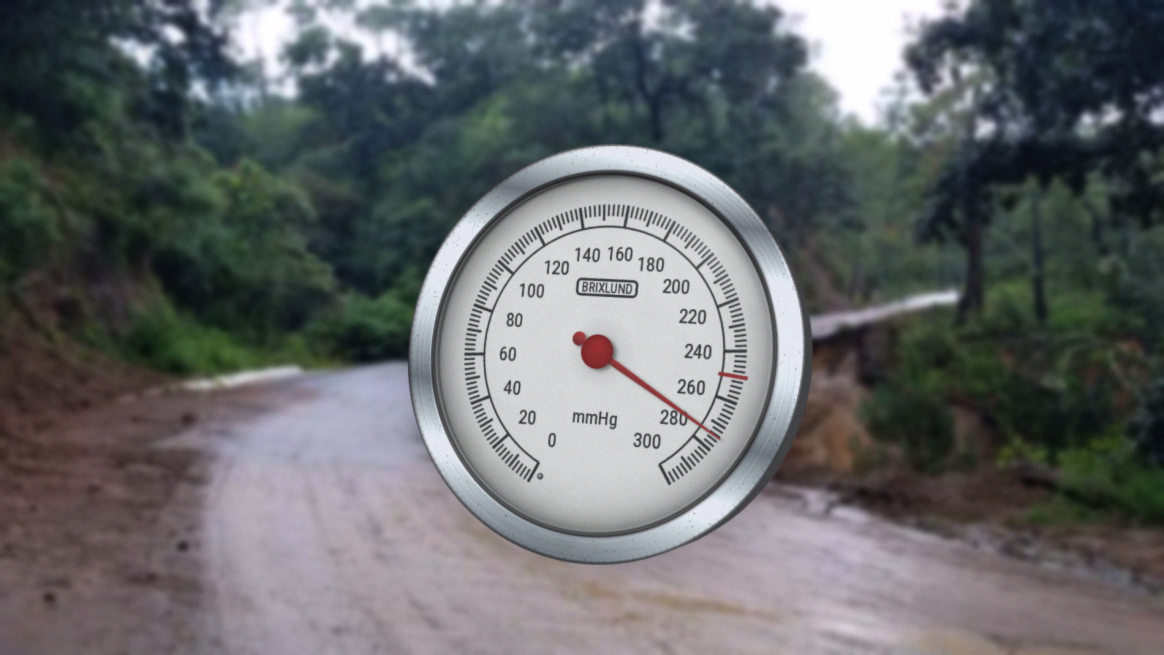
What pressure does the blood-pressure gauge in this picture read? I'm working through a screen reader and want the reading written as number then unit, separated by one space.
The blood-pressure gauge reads 274 mmHg
